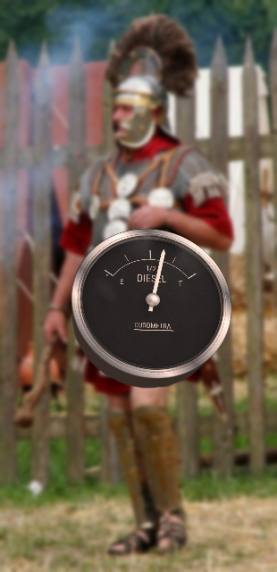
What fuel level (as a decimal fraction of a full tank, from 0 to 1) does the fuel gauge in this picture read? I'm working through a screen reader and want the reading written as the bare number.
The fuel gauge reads 0.625
